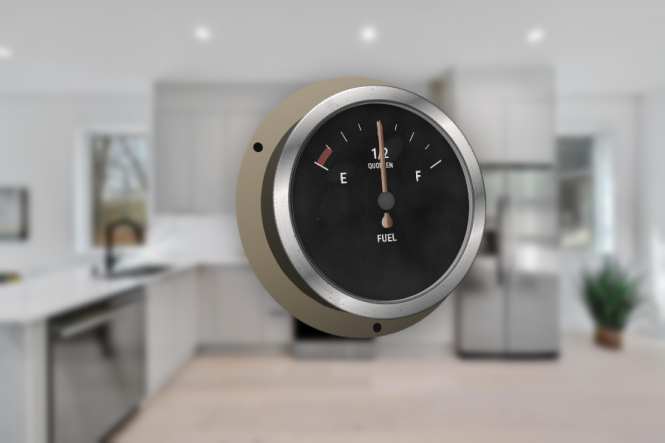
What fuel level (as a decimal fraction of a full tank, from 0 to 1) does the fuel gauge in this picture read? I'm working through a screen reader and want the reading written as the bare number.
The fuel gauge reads 0.5
